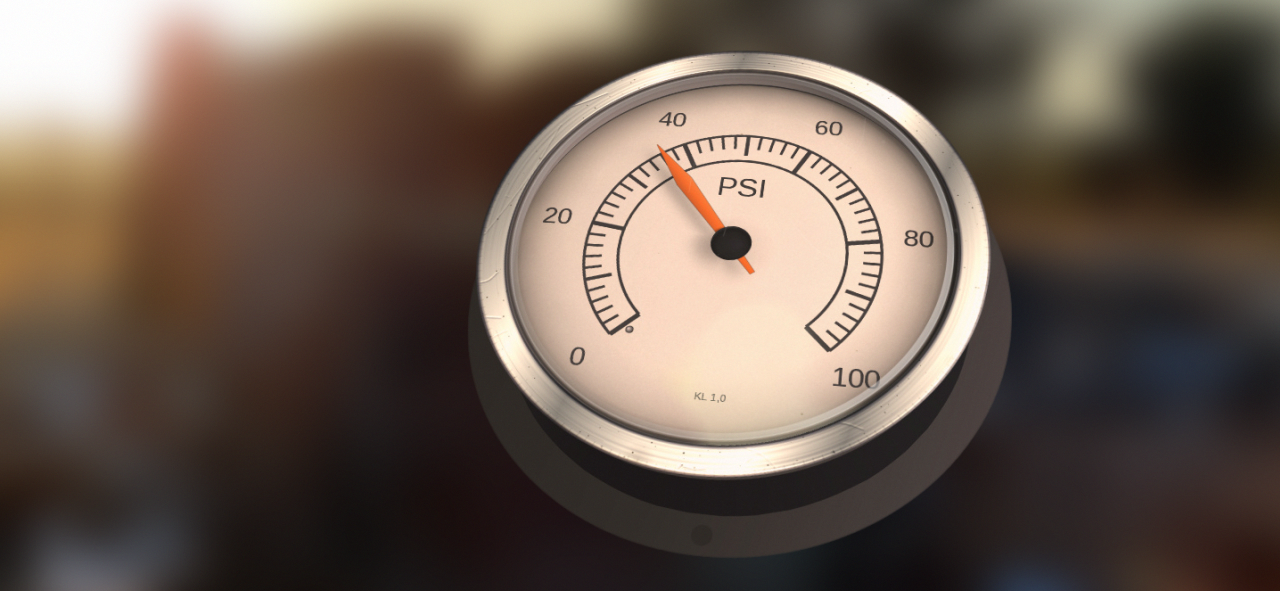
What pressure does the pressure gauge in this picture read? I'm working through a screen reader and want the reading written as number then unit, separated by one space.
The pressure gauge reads 36 psi
